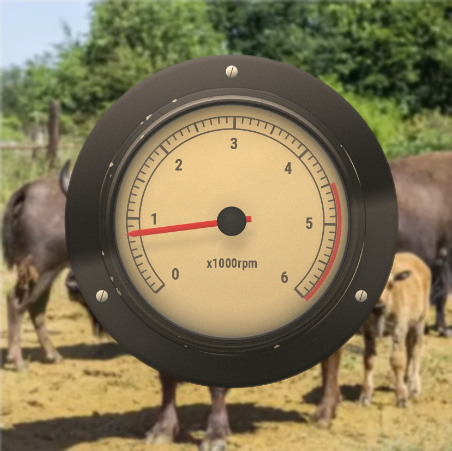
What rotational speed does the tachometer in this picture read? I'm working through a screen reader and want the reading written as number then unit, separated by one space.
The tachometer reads 800 rpm
